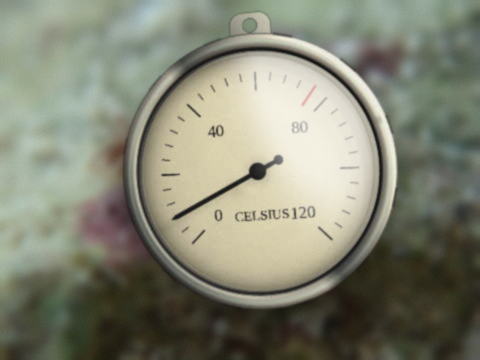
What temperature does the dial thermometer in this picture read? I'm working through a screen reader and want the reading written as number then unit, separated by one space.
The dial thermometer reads 8 °C
